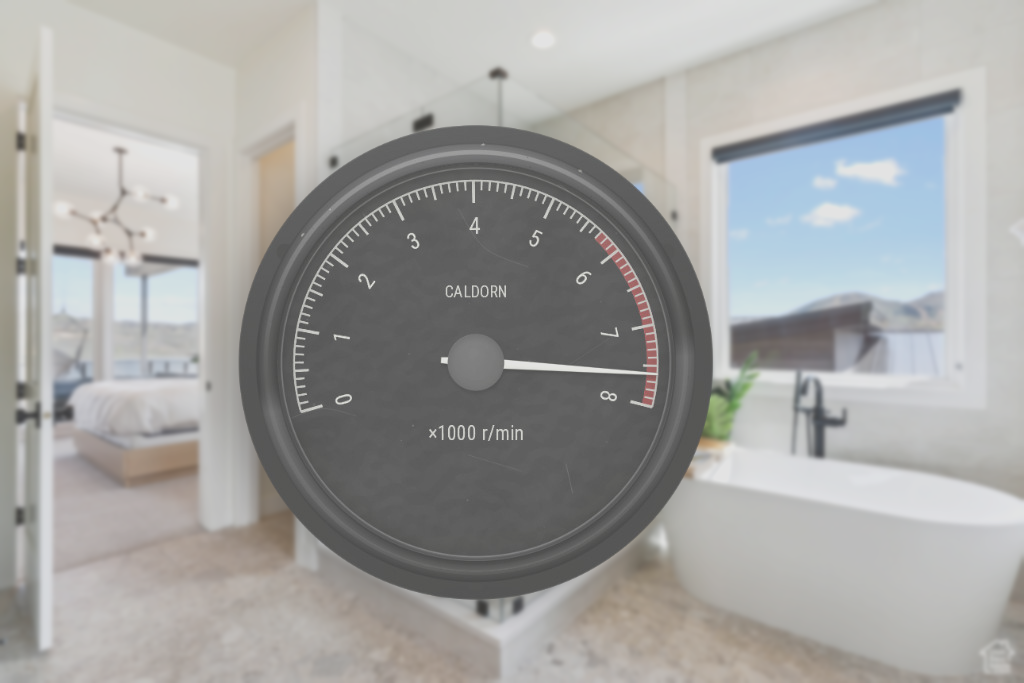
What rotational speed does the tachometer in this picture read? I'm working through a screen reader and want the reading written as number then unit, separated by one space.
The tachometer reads 7600 rpm
